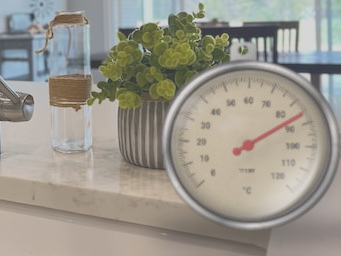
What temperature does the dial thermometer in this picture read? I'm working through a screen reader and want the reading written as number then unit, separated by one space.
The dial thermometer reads 85 °C
